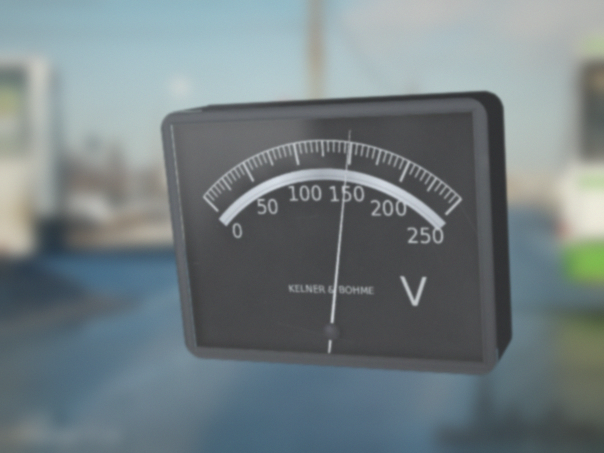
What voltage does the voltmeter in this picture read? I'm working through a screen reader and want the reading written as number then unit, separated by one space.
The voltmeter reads 150 V
